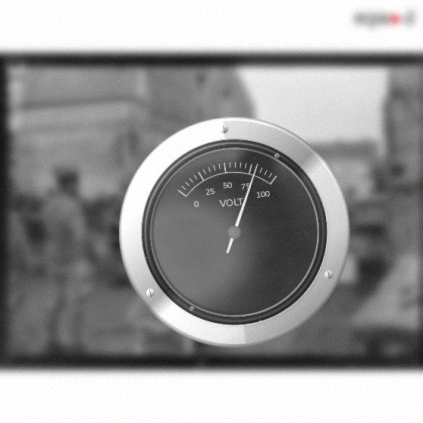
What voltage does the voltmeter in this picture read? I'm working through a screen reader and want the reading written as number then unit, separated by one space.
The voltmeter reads 80 V
